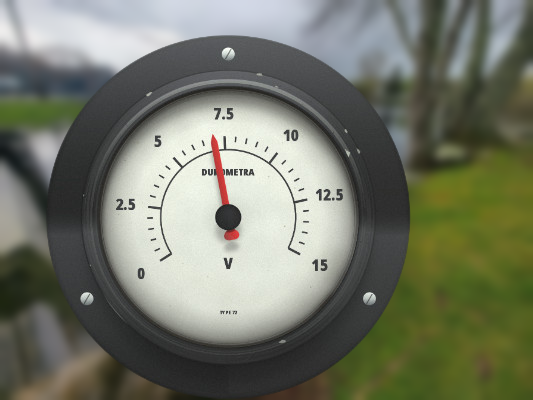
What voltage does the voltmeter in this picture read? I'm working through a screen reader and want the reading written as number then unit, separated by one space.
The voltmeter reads 7 V
